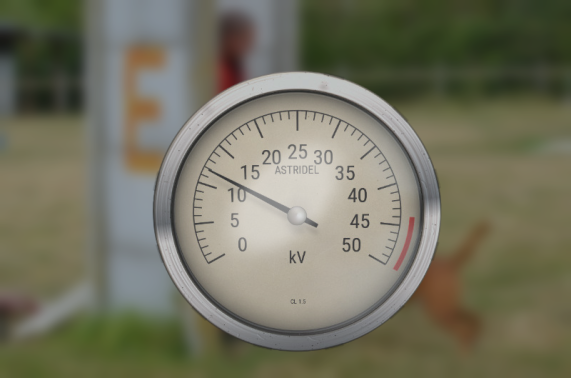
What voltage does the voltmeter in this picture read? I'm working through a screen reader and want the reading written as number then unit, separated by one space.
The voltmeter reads 12 kV
